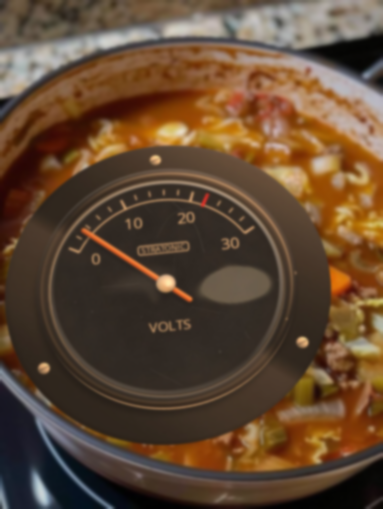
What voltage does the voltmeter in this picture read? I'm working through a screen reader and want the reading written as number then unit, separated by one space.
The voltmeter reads 3 V
